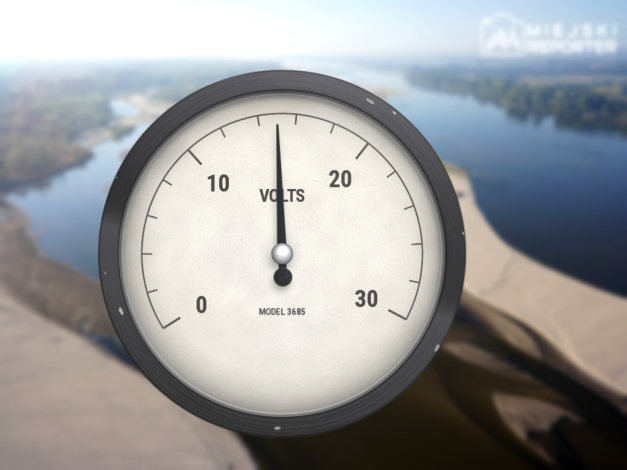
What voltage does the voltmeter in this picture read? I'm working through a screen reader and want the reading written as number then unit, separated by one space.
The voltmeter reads 15 V
